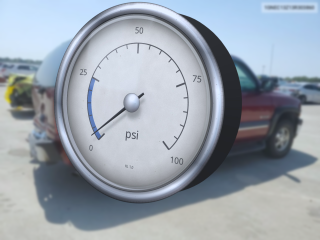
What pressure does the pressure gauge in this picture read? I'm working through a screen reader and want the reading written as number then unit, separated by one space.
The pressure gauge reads 2.5 psi
